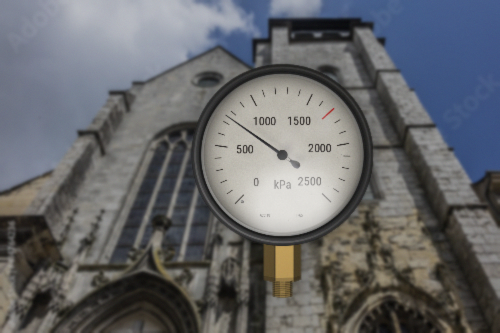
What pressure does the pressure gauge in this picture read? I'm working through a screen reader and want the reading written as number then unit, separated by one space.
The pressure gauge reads 750 kPa
